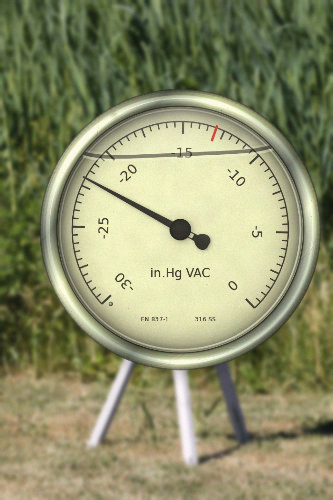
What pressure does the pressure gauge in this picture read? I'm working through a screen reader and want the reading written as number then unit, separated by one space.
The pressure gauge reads -22 inHg
